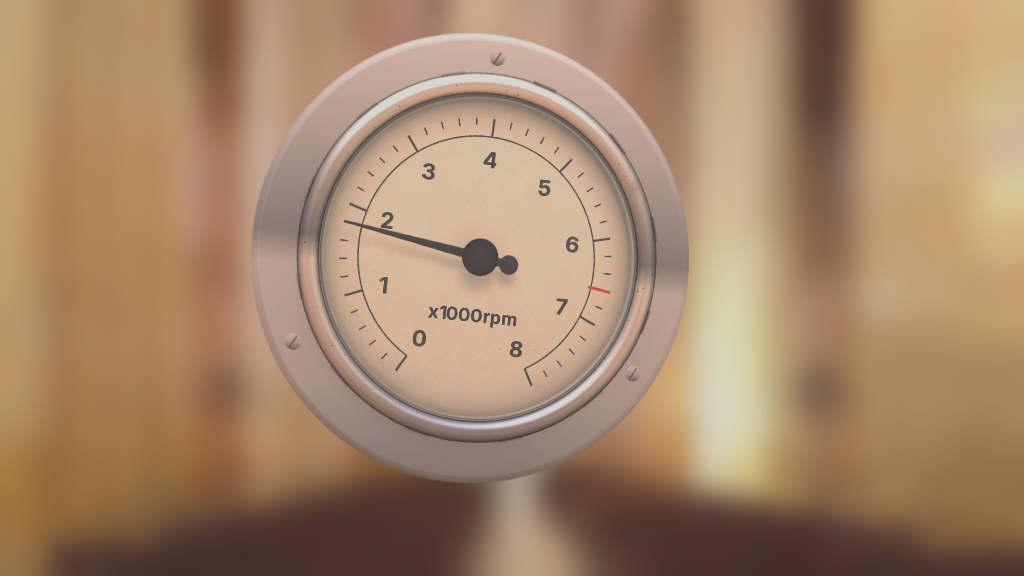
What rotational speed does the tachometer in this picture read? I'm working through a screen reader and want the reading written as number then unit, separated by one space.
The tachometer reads 1800 rpm
